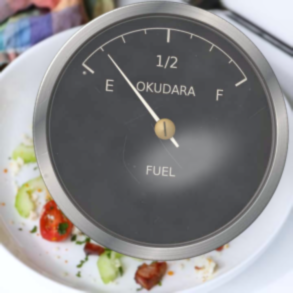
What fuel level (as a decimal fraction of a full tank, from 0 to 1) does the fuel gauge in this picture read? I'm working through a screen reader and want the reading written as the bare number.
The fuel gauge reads 0.125
